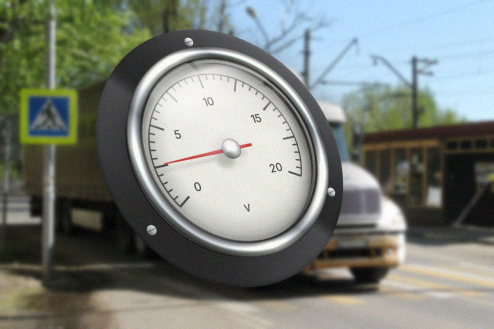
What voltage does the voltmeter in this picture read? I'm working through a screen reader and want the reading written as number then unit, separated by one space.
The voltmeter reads 2.5 V
